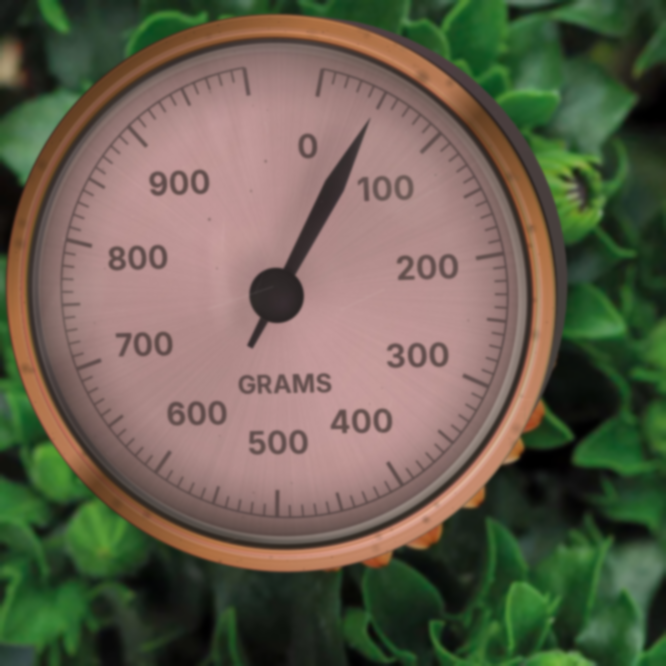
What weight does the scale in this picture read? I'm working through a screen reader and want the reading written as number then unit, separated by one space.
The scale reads 50 g
